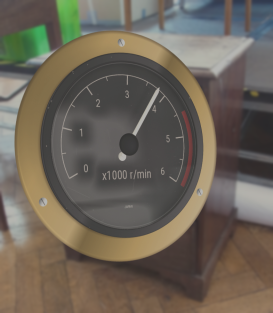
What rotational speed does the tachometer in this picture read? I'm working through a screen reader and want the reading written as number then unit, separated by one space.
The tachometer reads 3750 rpm
